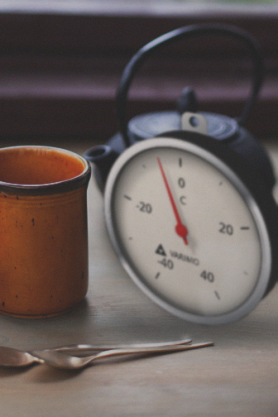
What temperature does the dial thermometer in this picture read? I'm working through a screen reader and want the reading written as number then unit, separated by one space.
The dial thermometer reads -5 °C
